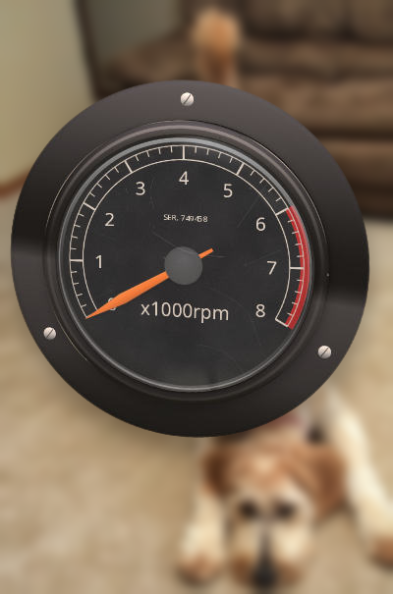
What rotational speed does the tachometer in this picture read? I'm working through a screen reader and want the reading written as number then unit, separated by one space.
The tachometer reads 0 rpm
